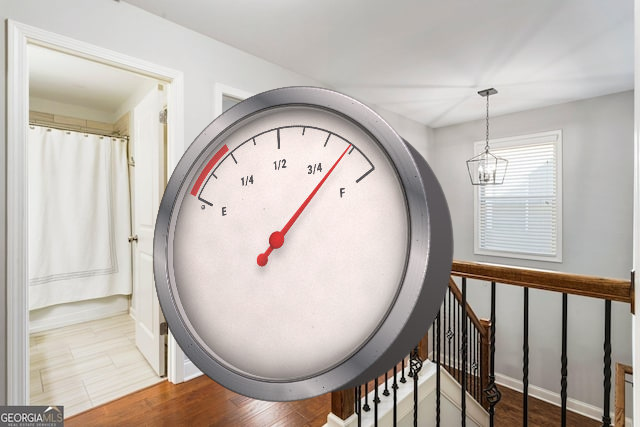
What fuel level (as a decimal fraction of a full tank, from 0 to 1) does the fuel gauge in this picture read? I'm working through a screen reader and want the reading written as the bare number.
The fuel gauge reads 0.875
